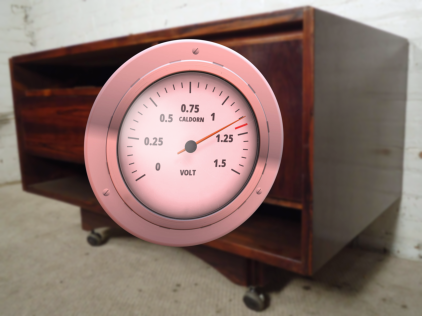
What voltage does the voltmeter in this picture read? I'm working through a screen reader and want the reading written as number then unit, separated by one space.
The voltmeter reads 1.15 V
